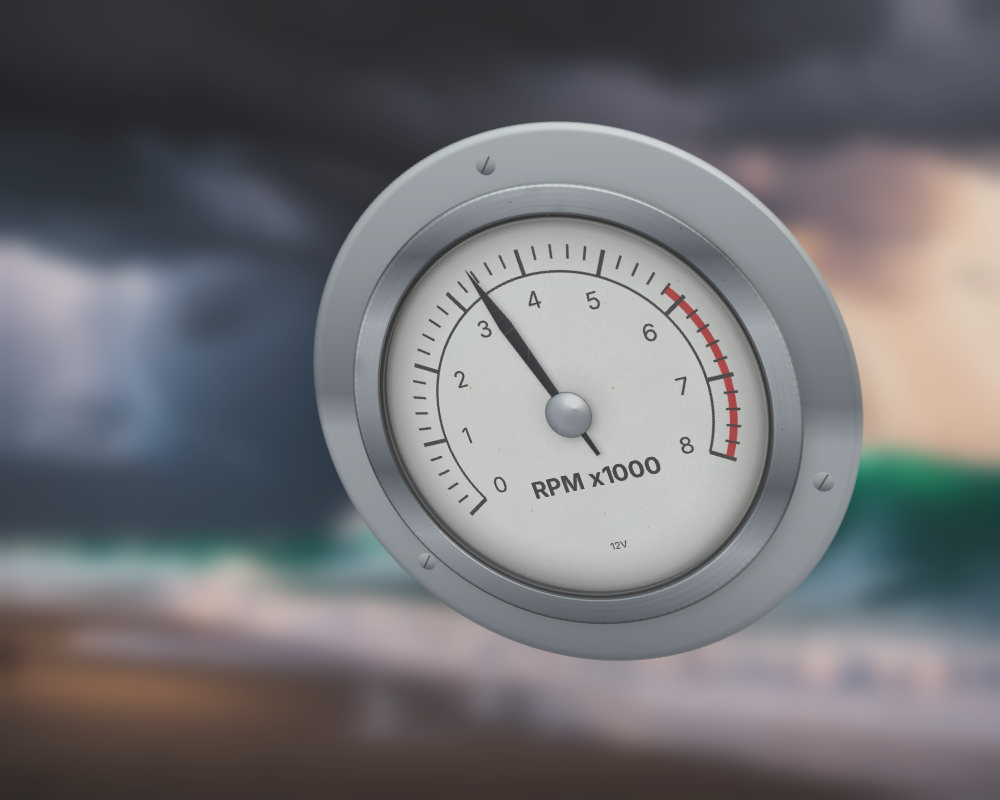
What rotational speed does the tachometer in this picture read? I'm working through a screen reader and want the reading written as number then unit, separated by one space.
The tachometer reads 3400 rpm
